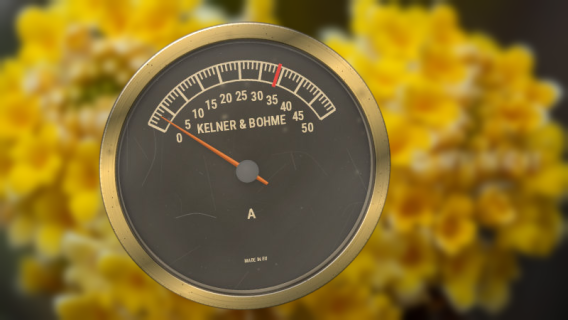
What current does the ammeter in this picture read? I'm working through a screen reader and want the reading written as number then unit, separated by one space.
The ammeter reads 3 A
